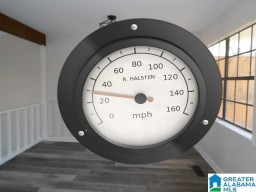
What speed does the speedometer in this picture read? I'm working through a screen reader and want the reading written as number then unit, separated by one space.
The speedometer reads 30 mph
